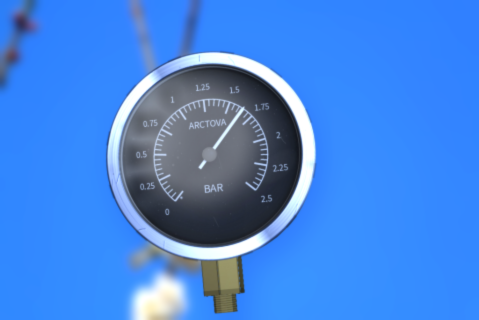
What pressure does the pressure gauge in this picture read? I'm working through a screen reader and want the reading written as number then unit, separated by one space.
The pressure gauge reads 1.65 bar
